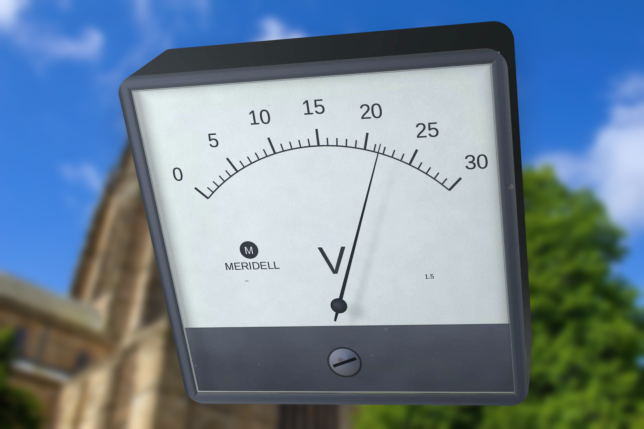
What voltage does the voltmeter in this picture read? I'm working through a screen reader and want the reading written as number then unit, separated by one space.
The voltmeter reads 21.5 V
